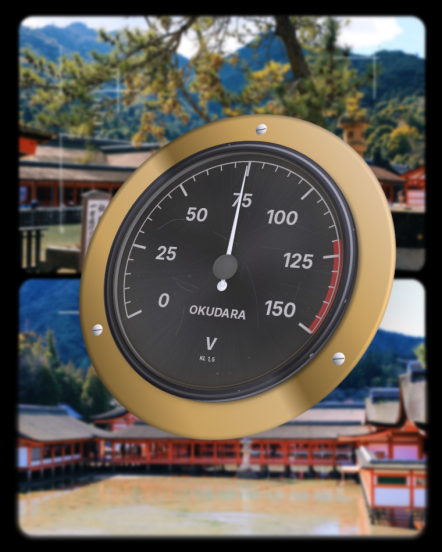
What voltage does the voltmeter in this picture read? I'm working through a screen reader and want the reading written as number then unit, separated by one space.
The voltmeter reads 75 V
